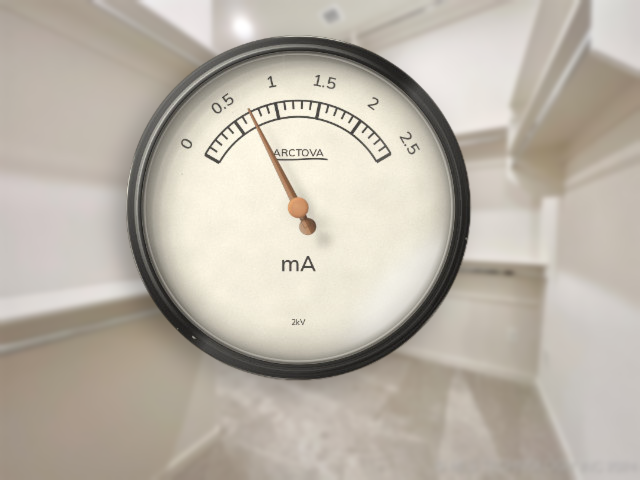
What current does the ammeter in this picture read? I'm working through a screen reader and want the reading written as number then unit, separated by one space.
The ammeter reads 0.7 mA
